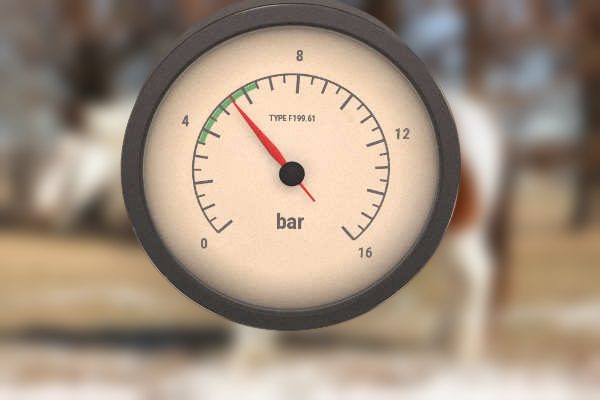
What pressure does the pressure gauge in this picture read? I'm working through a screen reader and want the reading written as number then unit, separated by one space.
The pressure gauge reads 5.5 bar
